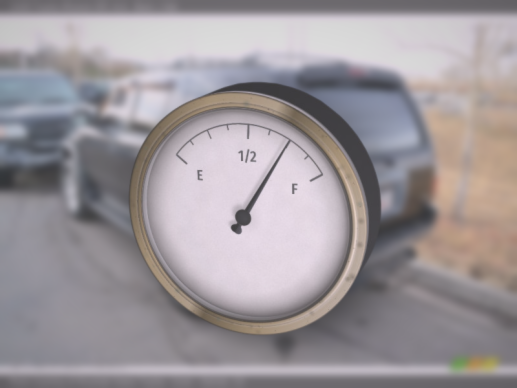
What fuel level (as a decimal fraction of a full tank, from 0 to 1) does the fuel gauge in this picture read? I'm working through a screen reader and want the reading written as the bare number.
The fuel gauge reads 0.75
